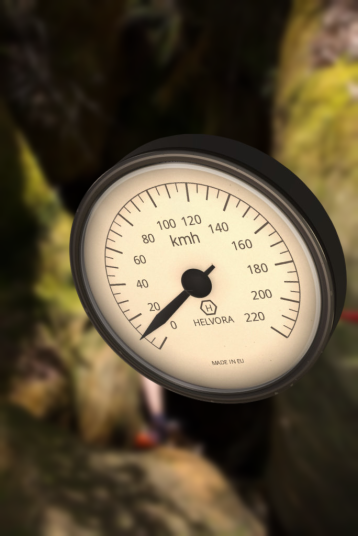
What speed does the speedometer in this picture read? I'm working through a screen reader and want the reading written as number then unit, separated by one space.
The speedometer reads 10 km/h
